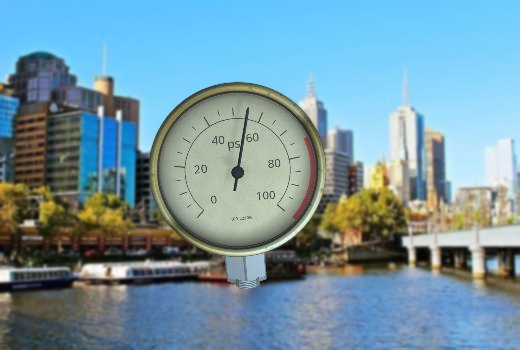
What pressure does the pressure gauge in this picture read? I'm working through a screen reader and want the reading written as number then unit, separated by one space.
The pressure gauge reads 55 psi
